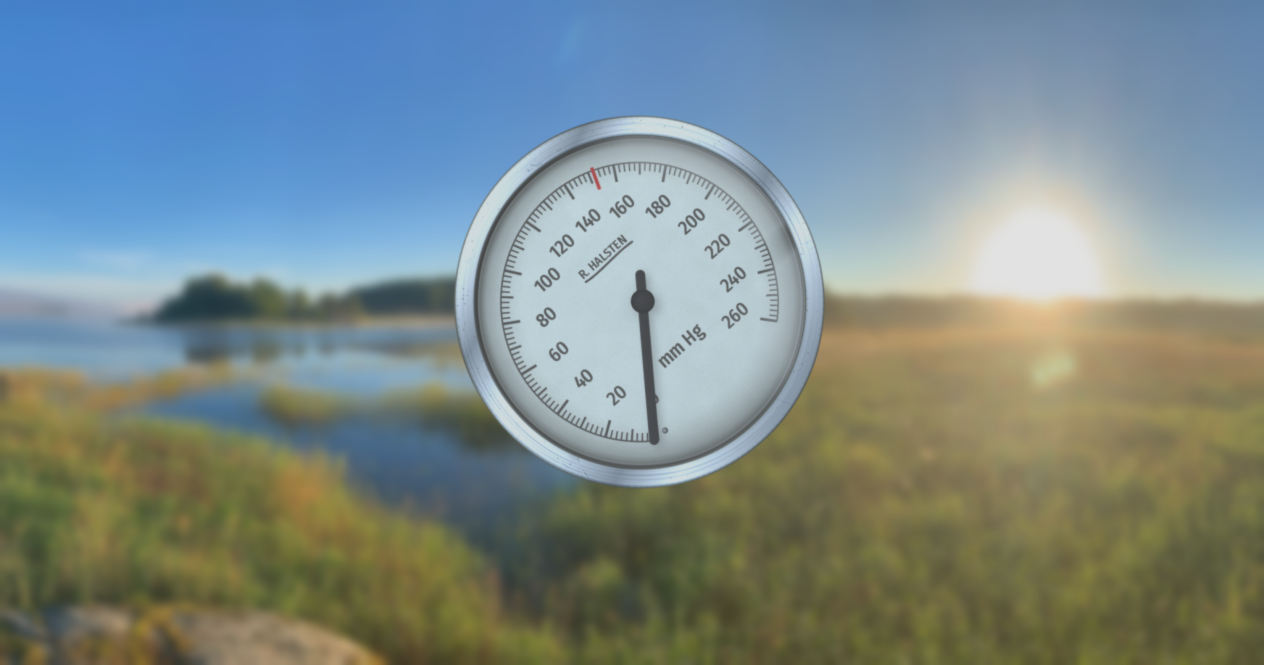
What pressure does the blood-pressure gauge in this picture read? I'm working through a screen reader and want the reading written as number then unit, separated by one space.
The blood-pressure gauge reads 2 mmHg
